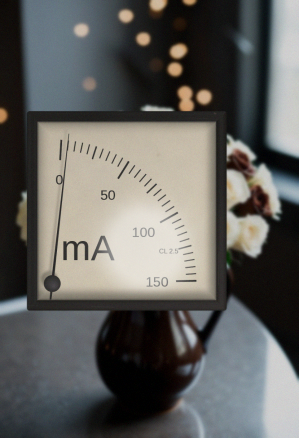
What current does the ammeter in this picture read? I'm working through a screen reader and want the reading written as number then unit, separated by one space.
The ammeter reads 5 mA
